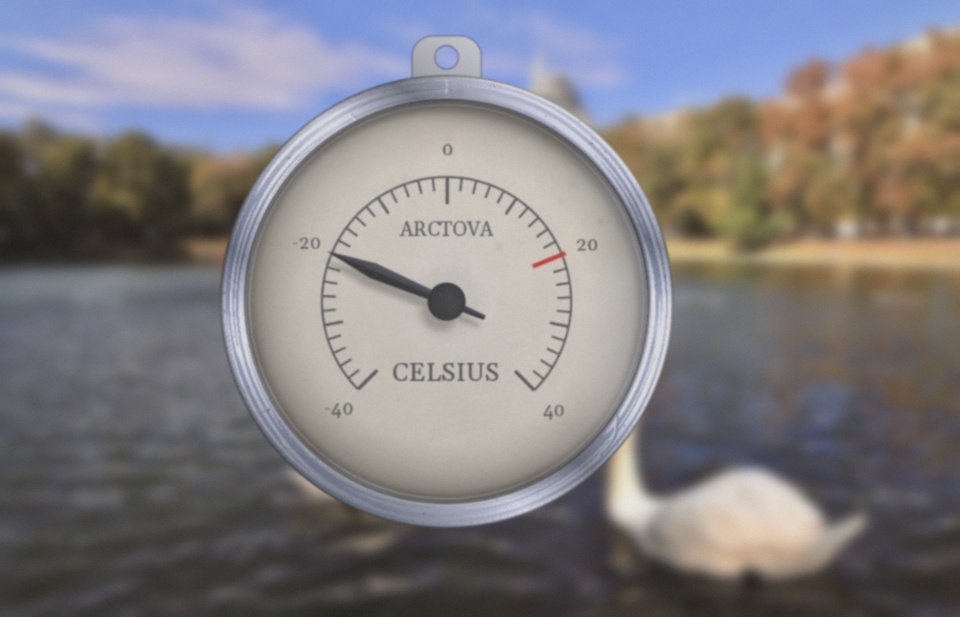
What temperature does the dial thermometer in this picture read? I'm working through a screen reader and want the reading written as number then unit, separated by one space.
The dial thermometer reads -20 °C
